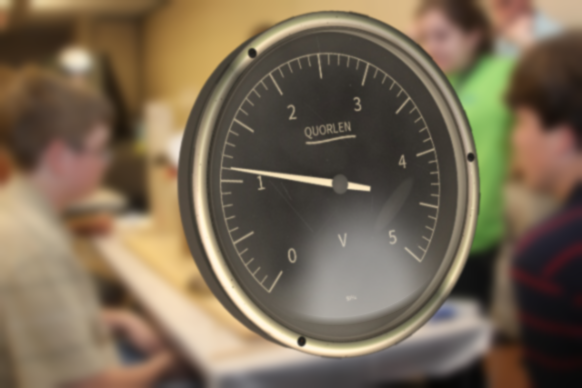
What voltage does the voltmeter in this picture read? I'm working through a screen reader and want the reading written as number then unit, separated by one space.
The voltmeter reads 1.1 V
